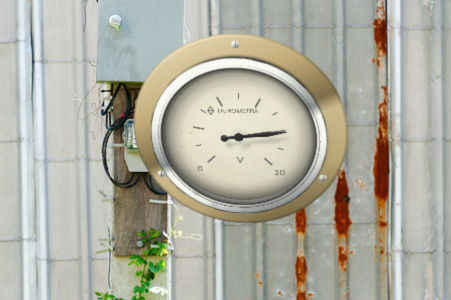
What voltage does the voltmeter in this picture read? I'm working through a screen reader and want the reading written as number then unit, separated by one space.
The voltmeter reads 8 V
